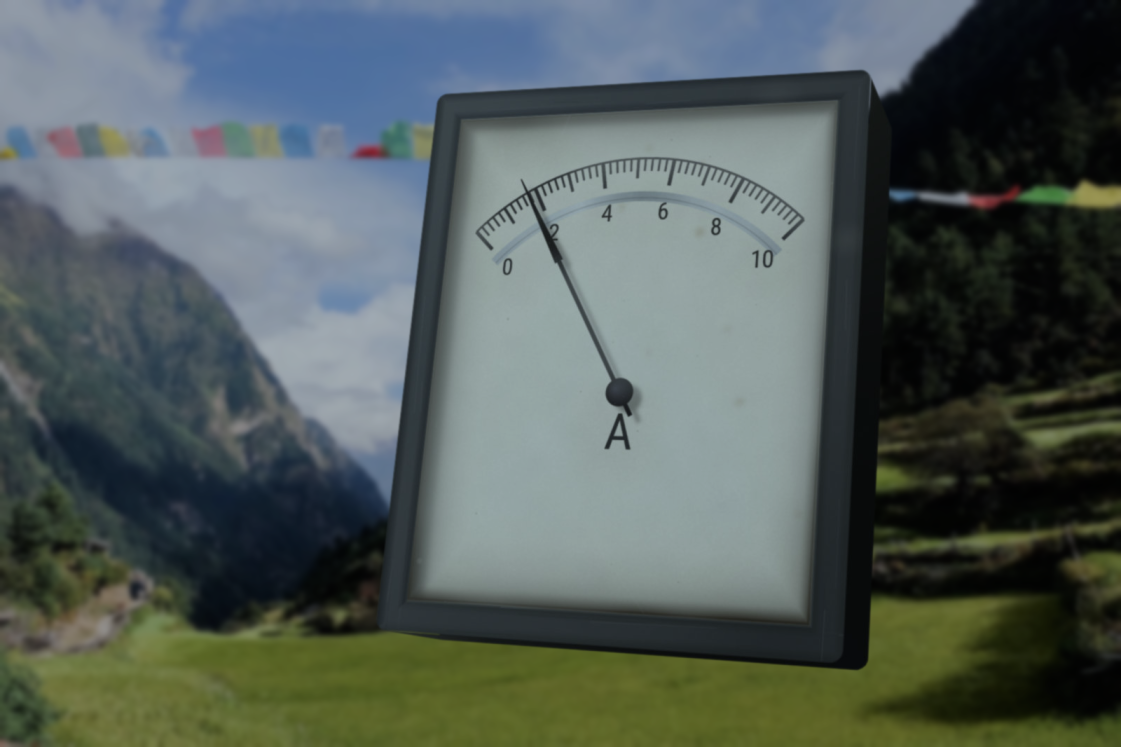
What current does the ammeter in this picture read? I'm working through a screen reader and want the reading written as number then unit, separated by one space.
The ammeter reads 1.8 A
